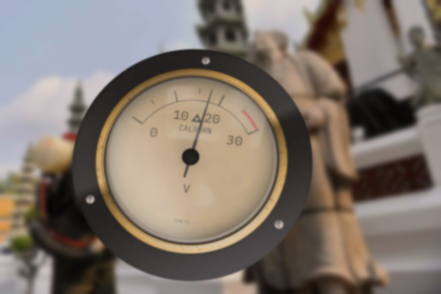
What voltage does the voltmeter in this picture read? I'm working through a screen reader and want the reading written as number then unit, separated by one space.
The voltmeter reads 17.5 V
